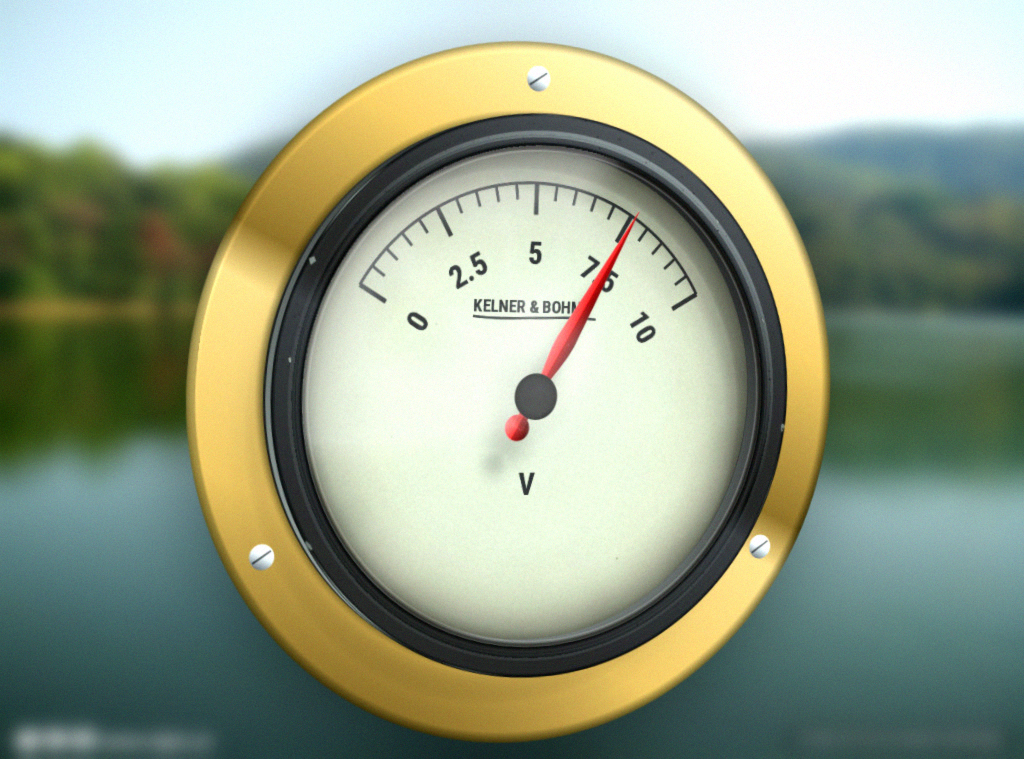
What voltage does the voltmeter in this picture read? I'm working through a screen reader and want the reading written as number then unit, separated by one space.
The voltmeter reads 7.5 V
